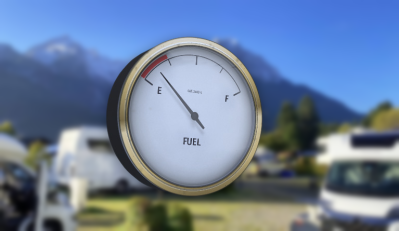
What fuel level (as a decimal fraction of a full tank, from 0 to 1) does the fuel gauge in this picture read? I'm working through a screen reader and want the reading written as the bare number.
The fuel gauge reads 0.125
